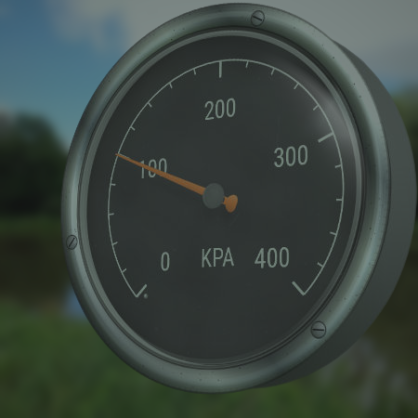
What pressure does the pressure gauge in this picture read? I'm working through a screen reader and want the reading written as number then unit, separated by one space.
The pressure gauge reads 100 kPa
